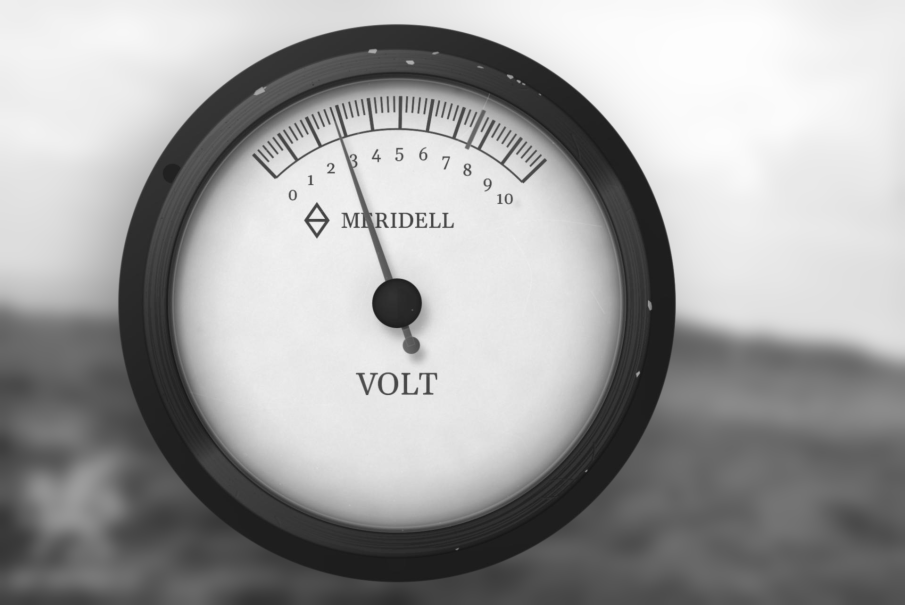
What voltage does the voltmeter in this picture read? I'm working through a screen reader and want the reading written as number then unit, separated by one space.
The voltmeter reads 2.8 V
